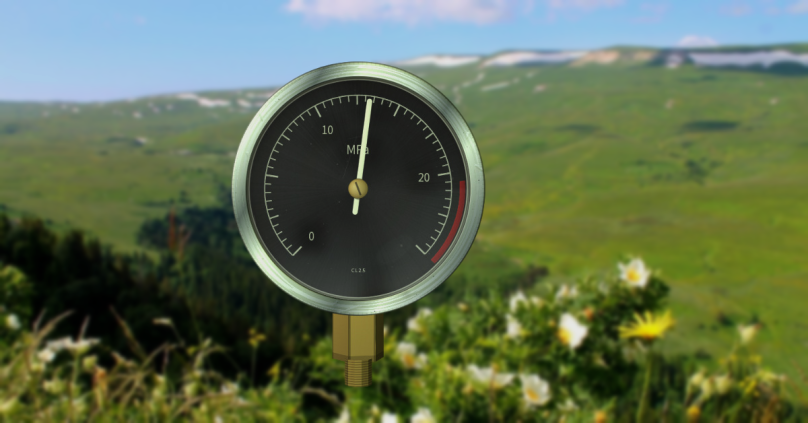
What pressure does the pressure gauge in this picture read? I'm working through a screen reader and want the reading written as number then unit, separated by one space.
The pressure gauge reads 13.25 MPa
